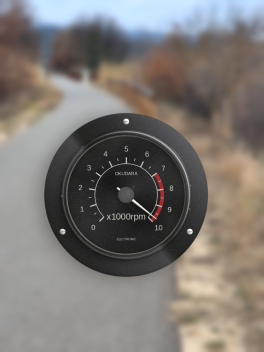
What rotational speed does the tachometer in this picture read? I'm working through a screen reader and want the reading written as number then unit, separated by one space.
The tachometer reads 9750 rpm
